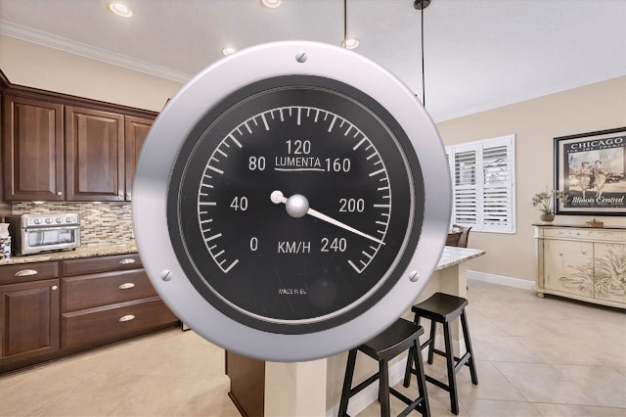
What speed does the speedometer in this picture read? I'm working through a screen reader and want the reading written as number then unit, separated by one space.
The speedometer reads 220 km/h
